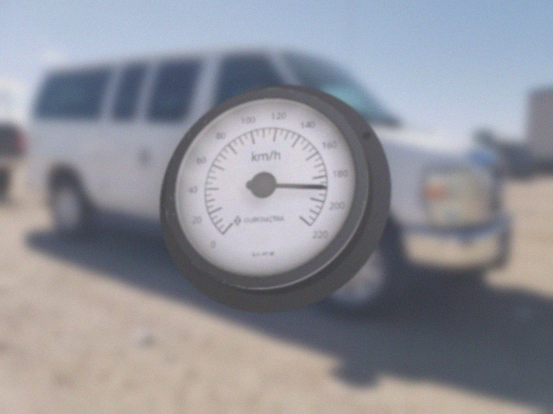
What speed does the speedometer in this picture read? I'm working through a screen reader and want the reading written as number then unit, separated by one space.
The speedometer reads 190 km/h
